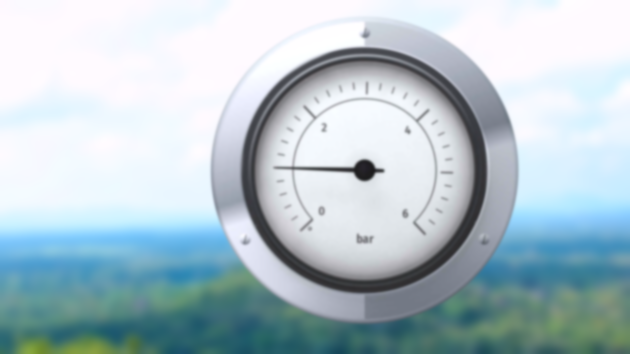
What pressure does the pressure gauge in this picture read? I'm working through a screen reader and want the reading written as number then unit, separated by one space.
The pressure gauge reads 1 bar
